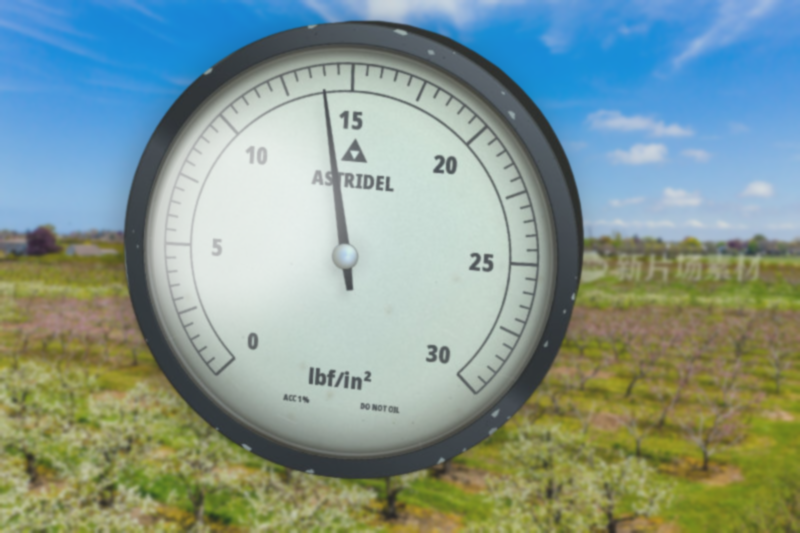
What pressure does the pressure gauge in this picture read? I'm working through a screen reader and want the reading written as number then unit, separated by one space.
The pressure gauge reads 14 psi
